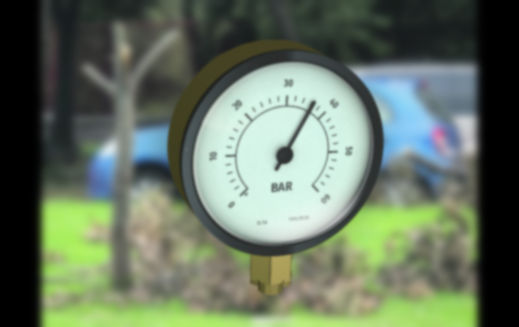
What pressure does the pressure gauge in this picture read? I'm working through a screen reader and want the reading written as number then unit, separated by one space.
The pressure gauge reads 36 bar
